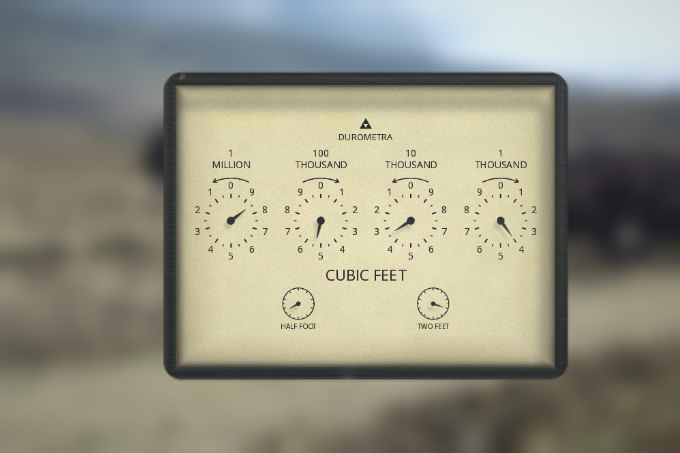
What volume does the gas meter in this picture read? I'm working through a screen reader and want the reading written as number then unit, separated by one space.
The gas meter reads 853400 ft³
